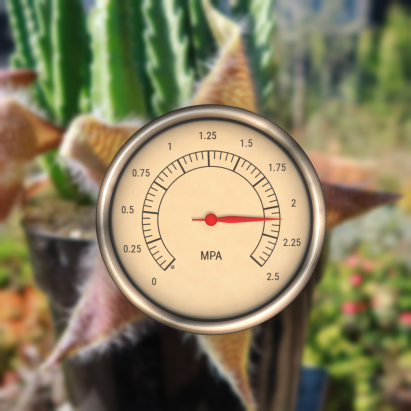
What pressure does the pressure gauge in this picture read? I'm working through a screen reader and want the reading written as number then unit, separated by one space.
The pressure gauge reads 2.1 MPa
